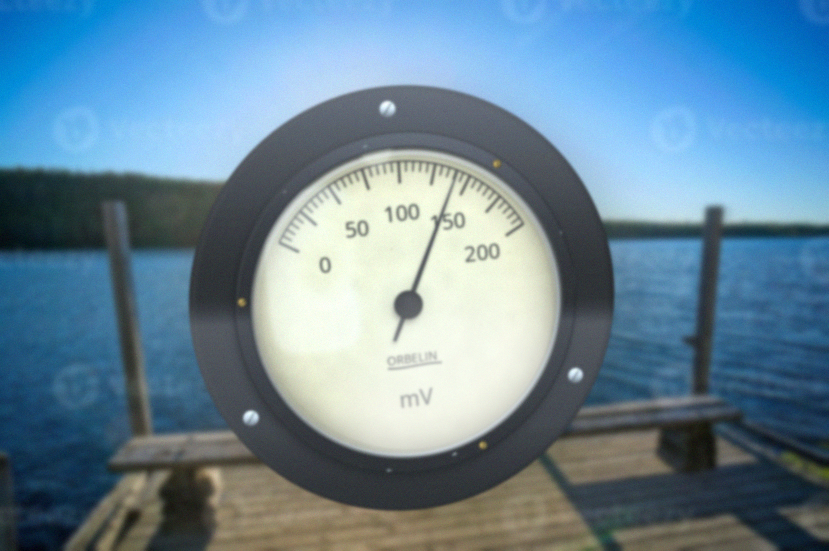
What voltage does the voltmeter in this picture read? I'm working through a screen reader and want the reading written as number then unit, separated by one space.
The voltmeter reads 140 mV
